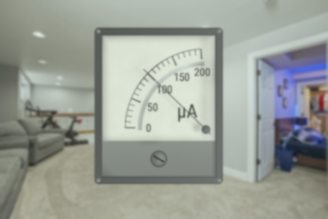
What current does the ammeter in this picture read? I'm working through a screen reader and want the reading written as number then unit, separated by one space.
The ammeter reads 100 µA
